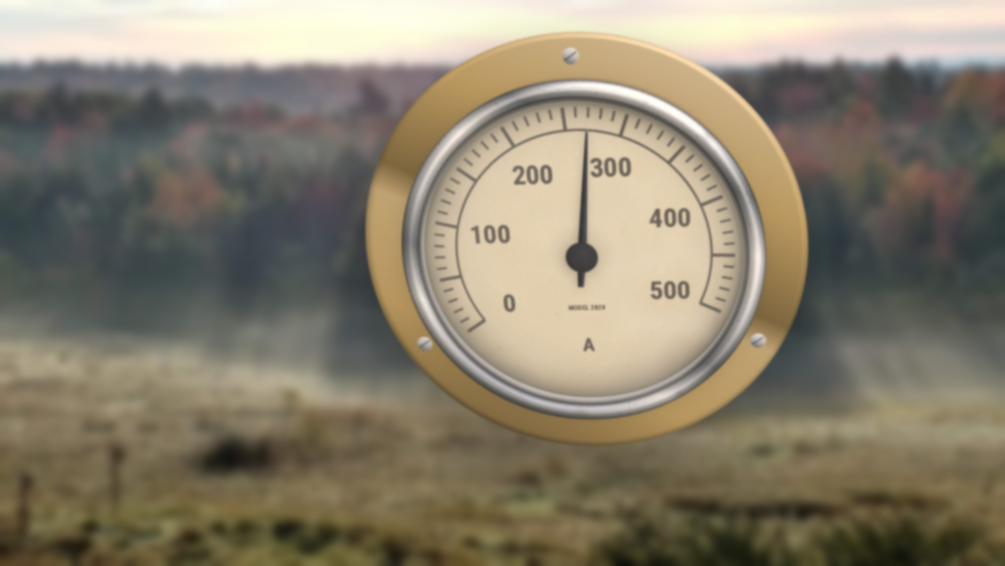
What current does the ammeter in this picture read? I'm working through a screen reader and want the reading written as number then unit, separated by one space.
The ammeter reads 270 A
